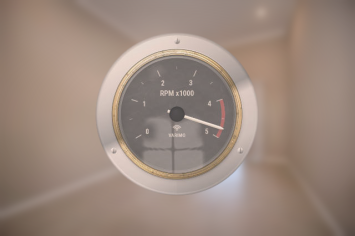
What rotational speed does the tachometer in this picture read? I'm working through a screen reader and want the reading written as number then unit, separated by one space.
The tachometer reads 4750 rpm
